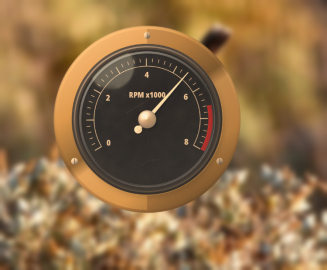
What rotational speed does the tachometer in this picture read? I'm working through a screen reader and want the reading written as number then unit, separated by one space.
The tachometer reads 5400 rpm
